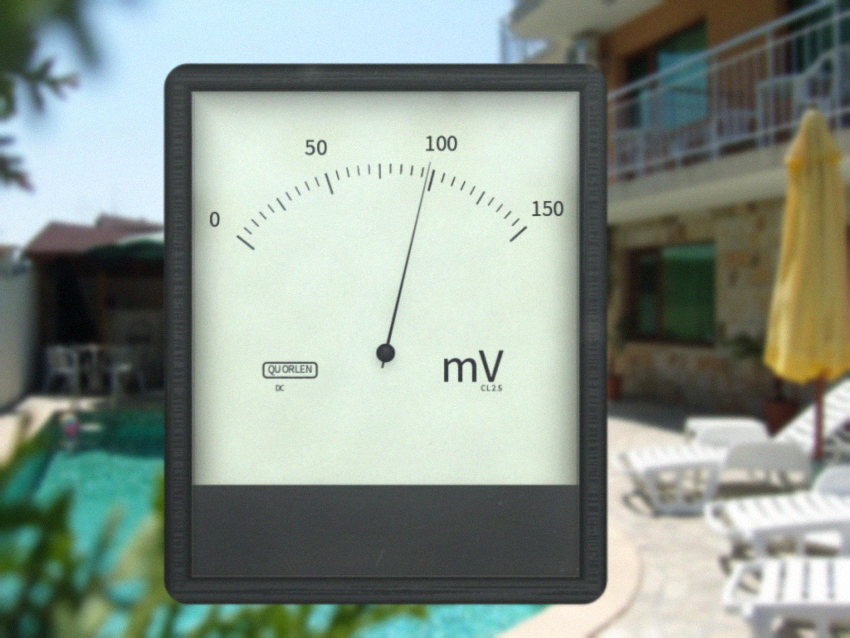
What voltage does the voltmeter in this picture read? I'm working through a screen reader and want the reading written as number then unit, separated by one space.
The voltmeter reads 97.5 mV
